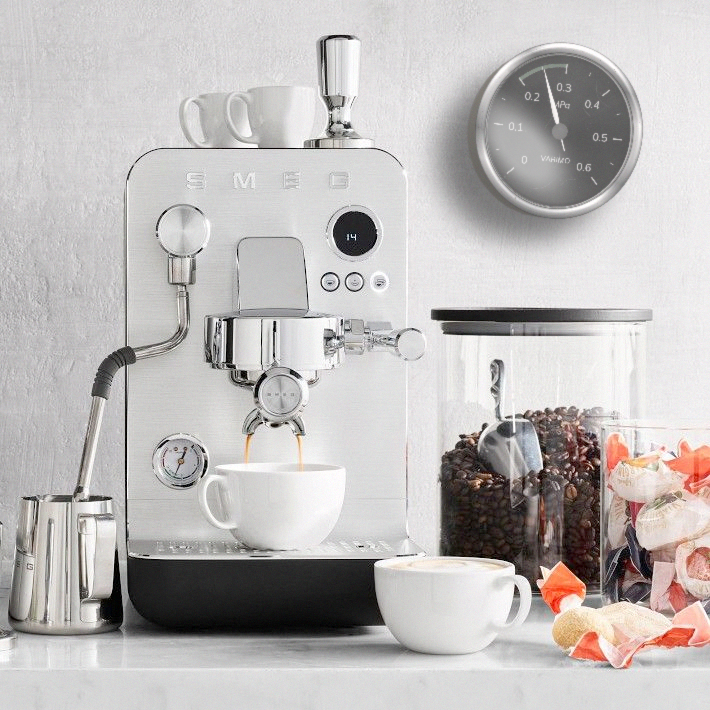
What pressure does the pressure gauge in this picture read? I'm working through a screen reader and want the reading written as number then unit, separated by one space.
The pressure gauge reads 0.25 MPa
